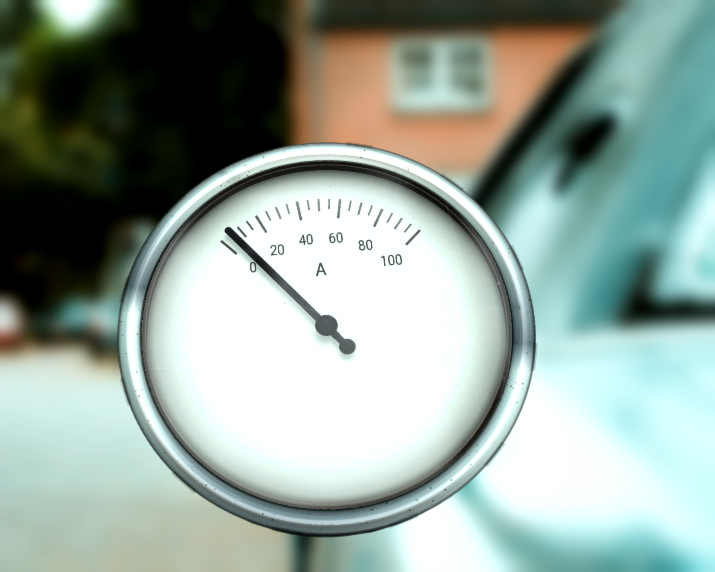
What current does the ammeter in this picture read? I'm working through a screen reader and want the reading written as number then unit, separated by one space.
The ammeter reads 5 A
